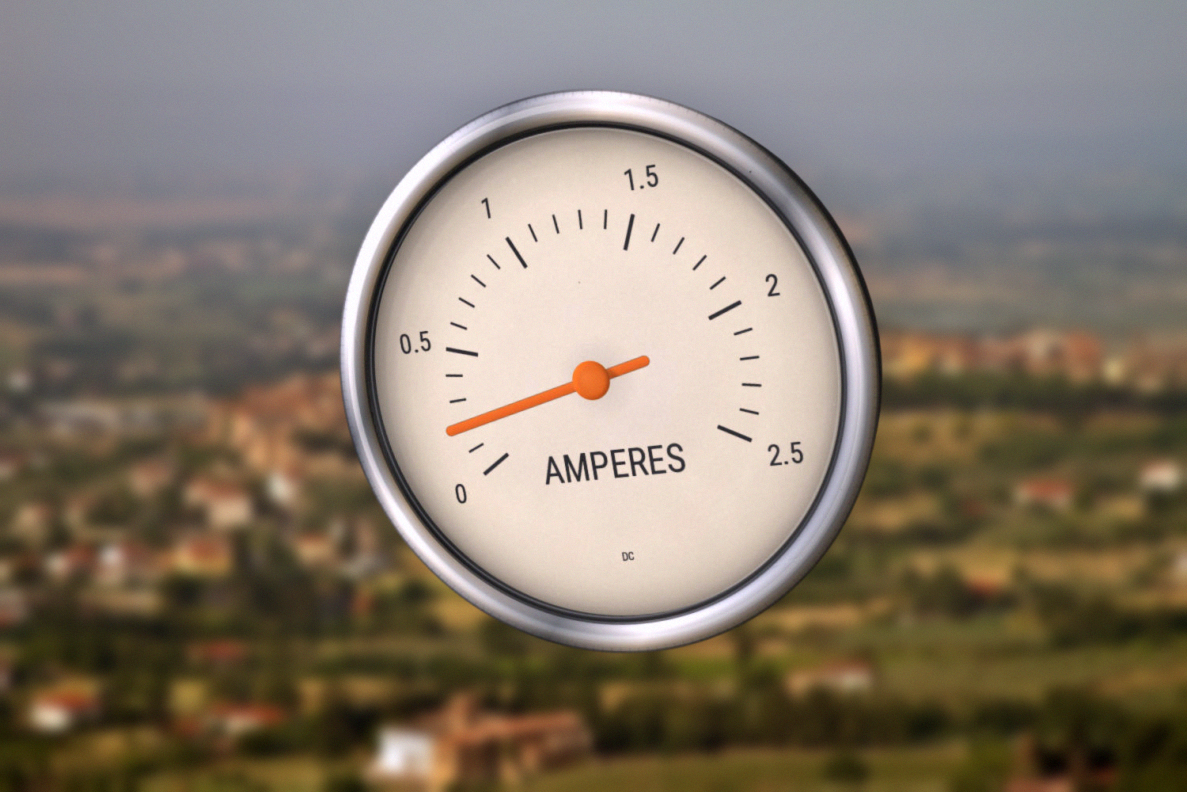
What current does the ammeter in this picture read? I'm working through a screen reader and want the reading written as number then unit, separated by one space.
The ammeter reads 0.2 A
